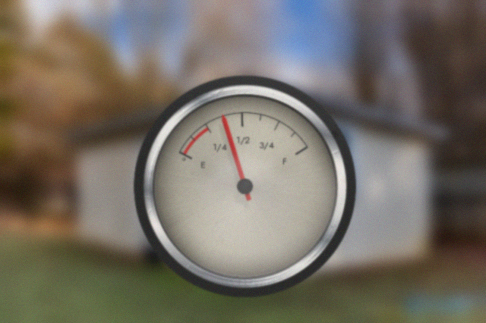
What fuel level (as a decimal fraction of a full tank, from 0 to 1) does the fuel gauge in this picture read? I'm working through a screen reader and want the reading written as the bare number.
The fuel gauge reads 0.375
